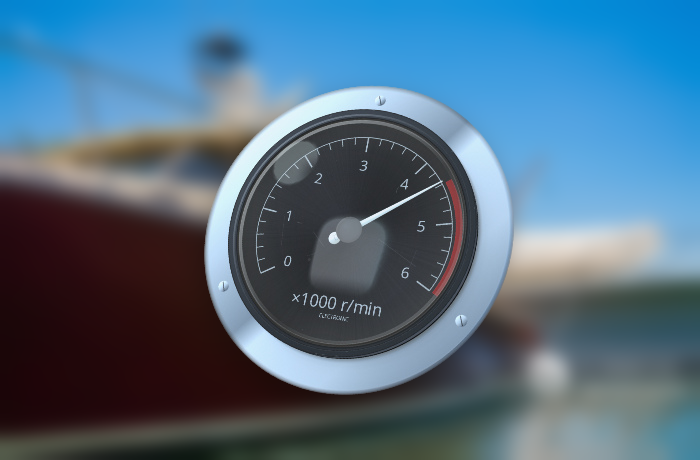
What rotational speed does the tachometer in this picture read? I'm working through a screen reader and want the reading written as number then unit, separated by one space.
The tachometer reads 4400 rpm
